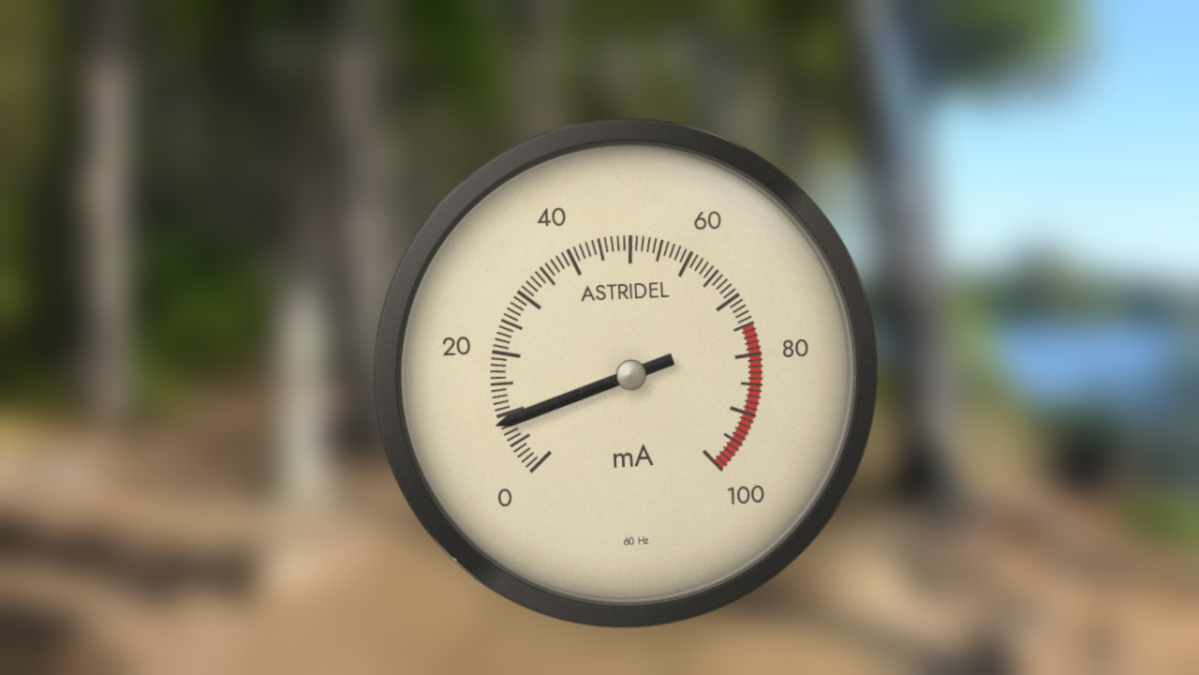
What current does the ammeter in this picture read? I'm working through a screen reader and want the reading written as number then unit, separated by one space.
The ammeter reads 9 mA
